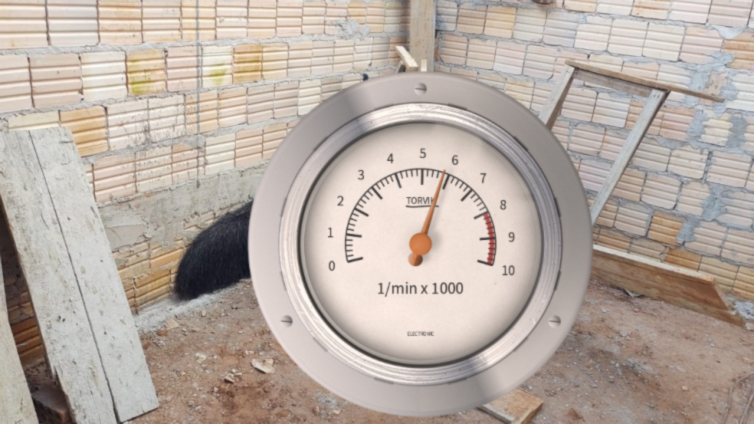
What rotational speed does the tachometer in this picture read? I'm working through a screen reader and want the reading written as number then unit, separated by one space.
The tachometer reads 5800 rpm
